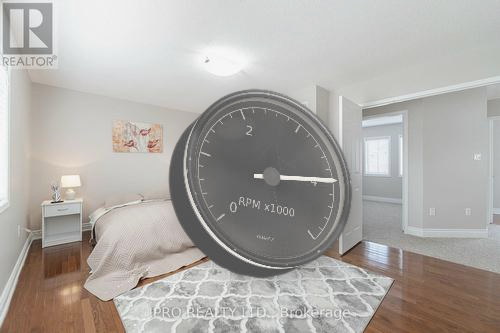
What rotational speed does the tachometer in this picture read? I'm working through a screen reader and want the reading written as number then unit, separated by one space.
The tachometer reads 4000 rpm
